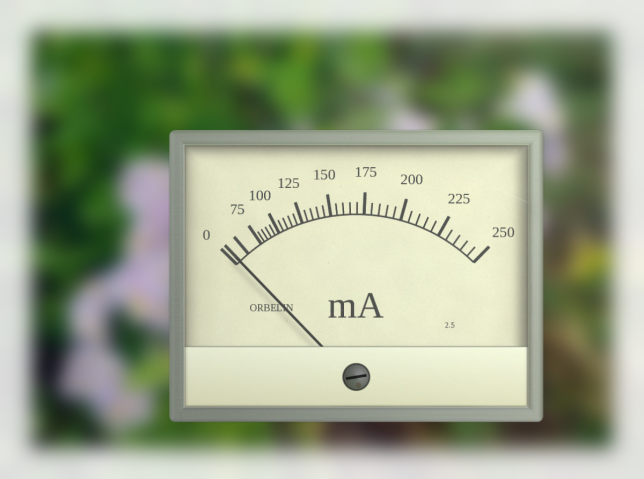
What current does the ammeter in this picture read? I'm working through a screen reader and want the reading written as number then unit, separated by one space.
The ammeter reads 25 mA
